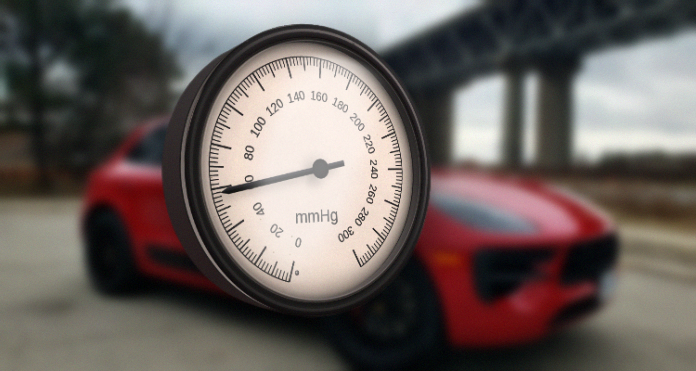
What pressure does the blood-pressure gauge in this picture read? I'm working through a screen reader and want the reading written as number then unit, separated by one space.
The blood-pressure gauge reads 58 mmHg
